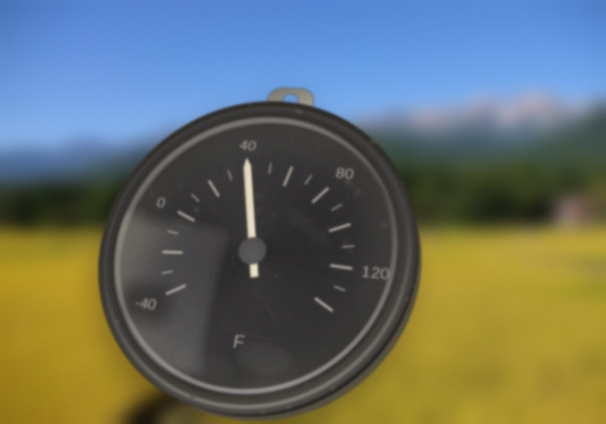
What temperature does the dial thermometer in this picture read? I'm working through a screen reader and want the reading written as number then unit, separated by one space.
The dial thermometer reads 40 °F
